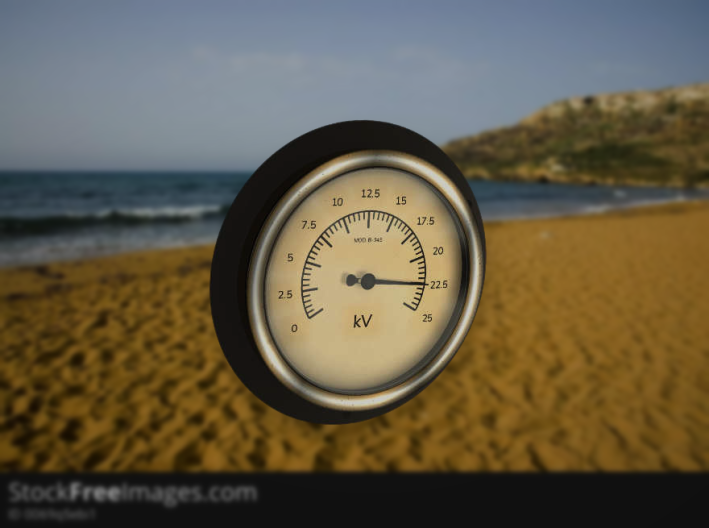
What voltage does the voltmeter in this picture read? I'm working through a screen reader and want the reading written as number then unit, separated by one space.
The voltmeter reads 22.5 kV
